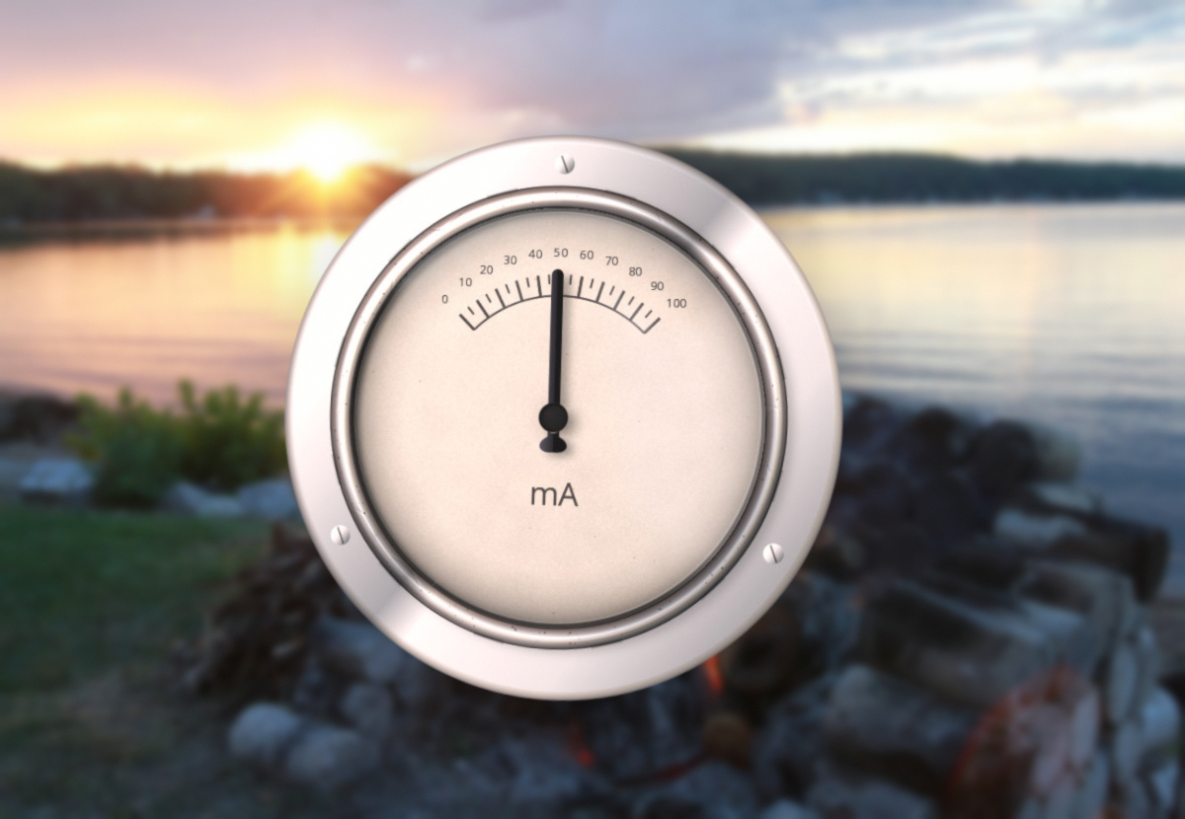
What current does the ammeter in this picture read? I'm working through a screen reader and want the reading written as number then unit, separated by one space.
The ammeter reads 50 mA
